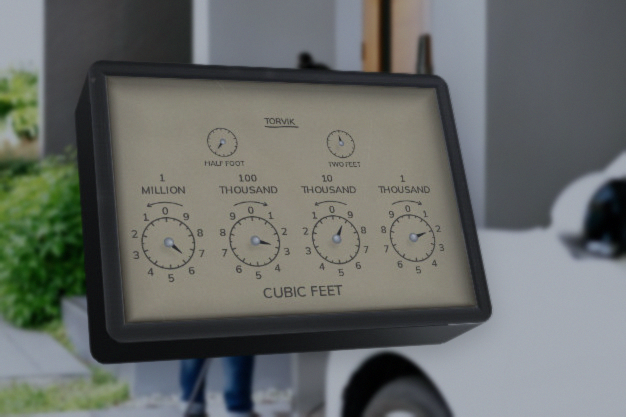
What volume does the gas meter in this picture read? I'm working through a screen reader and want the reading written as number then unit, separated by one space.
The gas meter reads 629200 ft³
